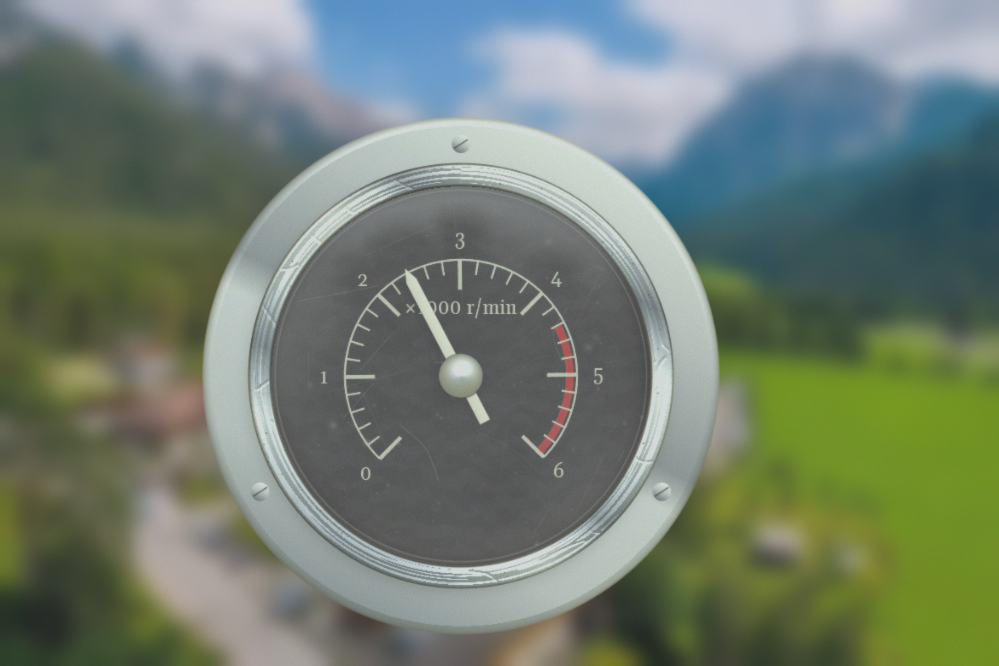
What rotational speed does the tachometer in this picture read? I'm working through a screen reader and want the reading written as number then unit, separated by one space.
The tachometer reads 2400 rpm
